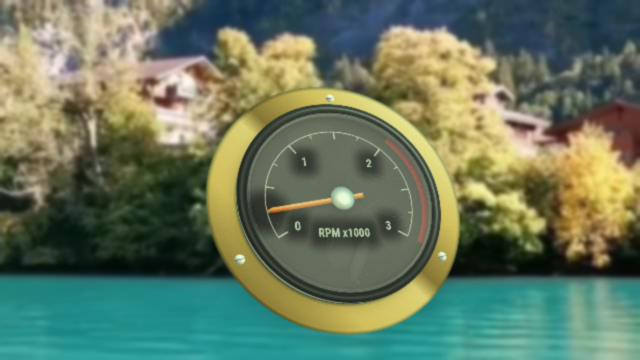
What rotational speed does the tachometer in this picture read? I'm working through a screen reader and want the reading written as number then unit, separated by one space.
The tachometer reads 250 rpm
